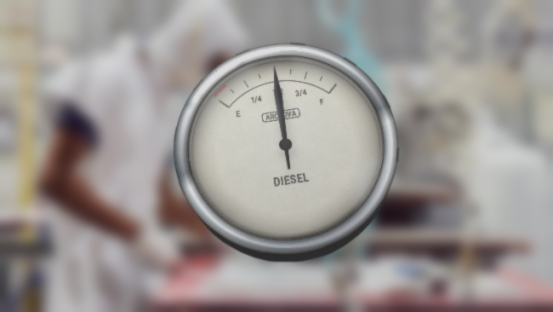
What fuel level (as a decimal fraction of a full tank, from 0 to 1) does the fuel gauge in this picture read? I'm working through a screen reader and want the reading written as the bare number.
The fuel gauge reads 0.5
